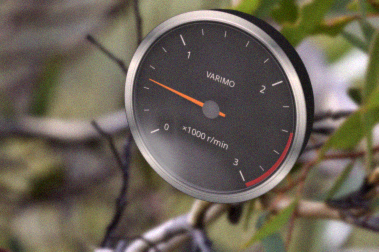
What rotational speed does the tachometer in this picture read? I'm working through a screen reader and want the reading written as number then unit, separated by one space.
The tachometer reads 500 rpm
